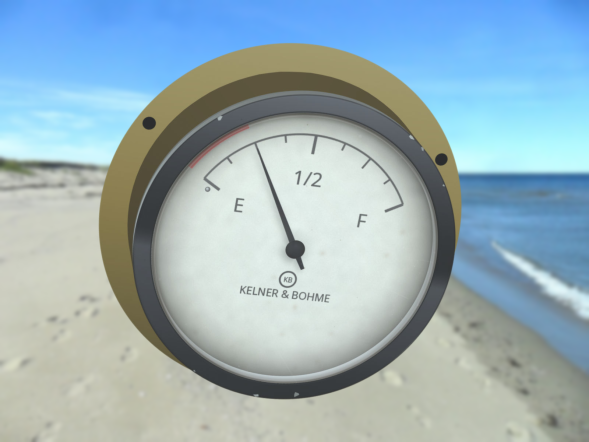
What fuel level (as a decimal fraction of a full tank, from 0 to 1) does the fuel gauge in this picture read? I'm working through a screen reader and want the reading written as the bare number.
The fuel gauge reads 0.25
